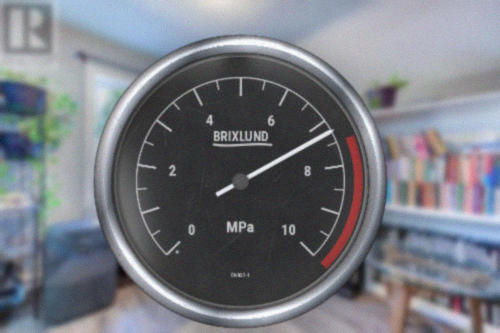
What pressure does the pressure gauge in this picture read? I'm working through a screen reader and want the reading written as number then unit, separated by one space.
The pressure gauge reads 7.25 MPa
